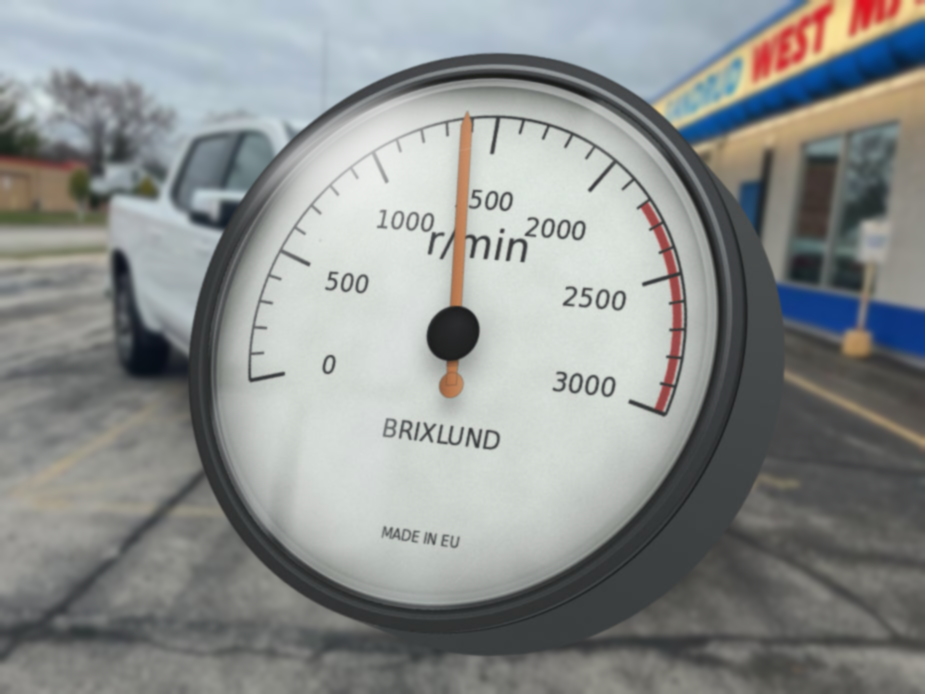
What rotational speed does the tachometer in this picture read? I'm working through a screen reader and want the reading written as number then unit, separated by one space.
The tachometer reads 1400 rpm
